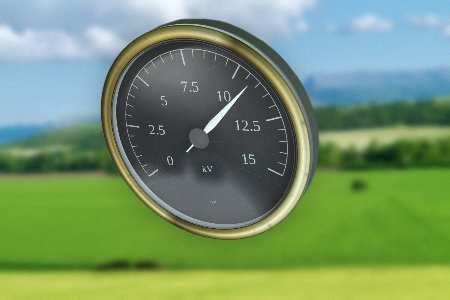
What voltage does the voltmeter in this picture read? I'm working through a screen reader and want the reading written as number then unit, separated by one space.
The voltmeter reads 10.75 kV
